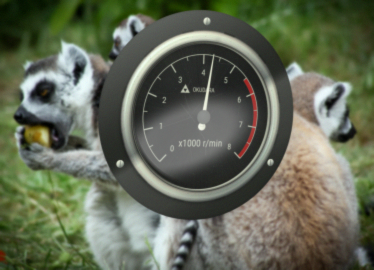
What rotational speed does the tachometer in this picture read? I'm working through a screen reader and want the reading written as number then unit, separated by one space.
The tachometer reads 4250 rpm
